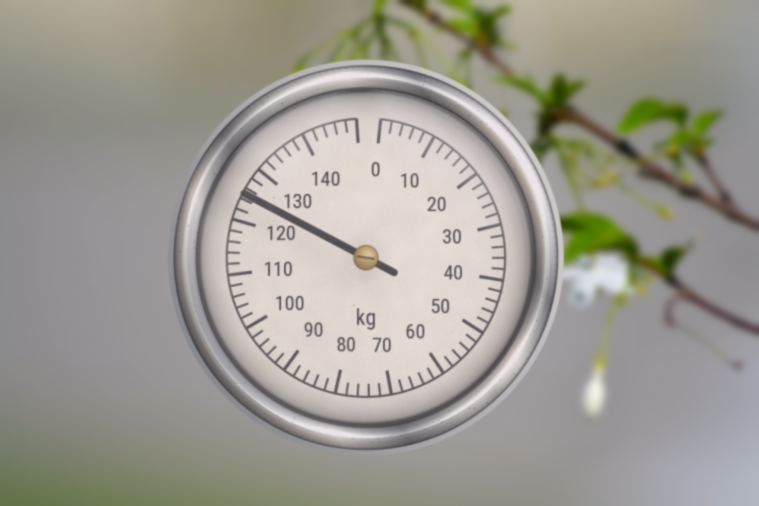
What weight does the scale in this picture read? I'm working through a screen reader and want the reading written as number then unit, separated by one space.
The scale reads 125 kg
